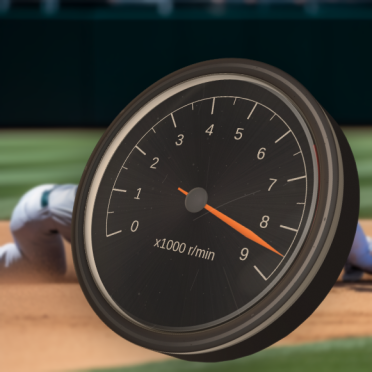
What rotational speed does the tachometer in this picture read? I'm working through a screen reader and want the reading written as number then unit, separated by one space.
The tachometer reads 8500 rpm
